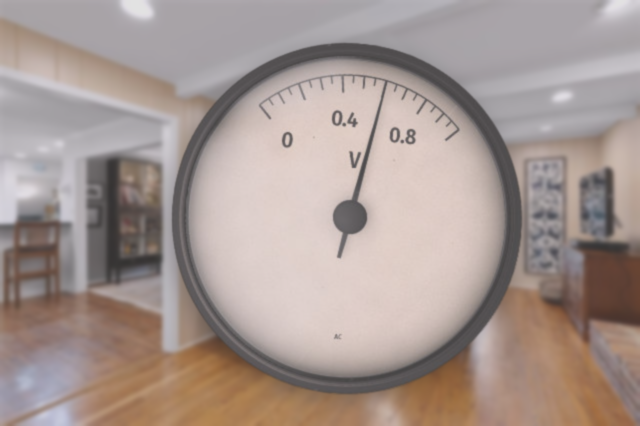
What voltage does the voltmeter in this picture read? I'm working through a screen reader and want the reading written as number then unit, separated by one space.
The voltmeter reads 0.6 V
